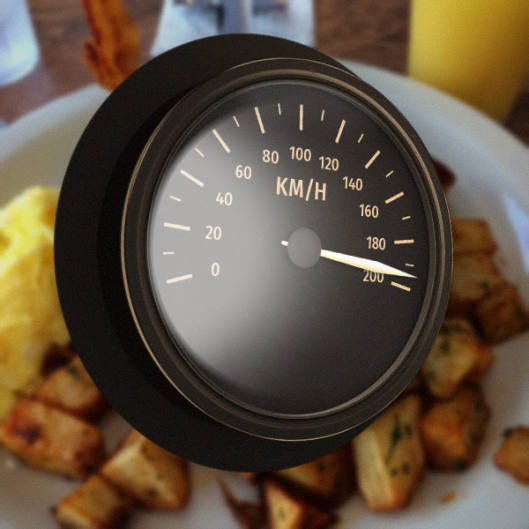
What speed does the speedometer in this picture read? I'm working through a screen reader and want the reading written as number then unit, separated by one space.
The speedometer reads 195 km/h
